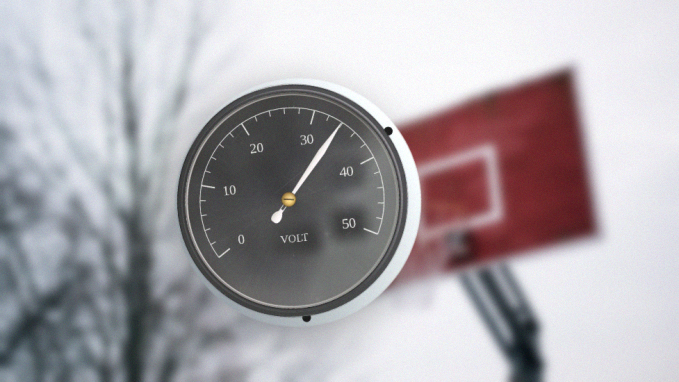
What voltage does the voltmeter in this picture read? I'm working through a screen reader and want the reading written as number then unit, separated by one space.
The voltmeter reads 34 V
